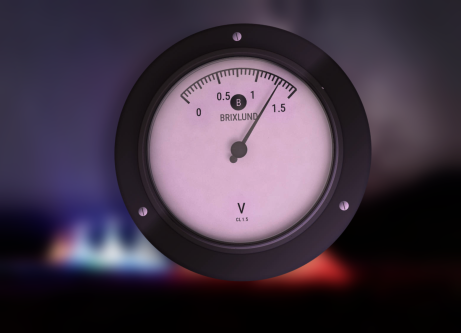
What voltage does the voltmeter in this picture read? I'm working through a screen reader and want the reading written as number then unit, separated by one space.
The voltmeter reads 1.3 V
